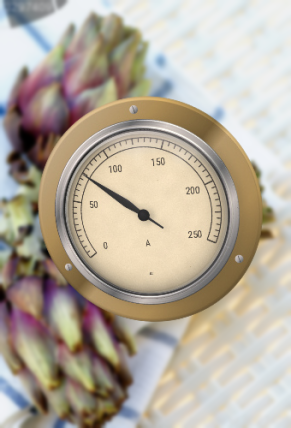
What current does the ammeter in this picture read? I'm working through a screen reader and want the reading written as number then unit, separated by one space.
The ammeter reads 75 A
